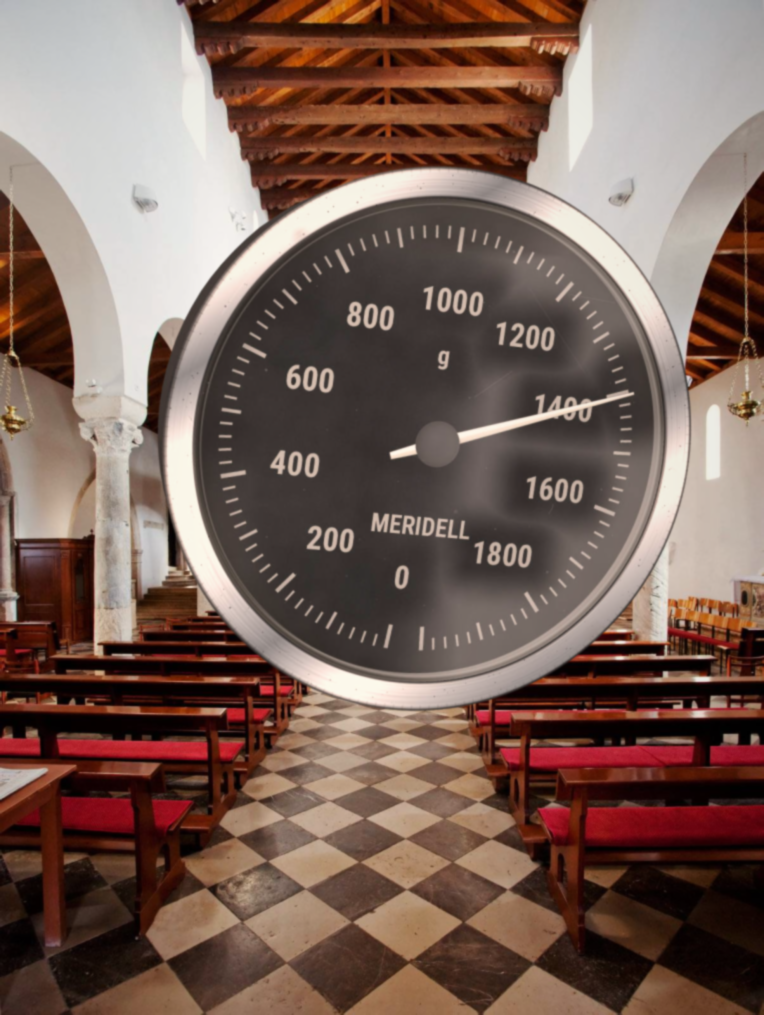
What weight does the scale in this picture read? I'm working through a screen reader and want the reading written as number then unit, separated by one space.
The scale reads 1400 g
